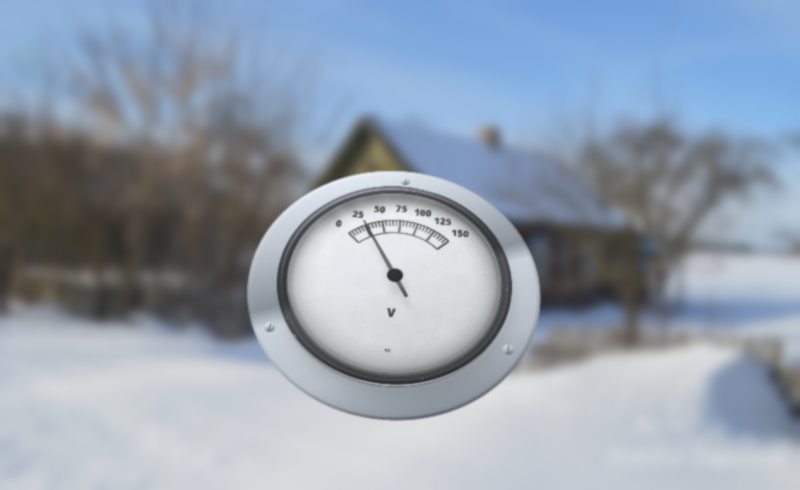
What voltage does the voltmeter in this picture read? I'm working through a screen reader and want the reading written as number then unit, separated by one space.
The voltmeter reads 25 V
